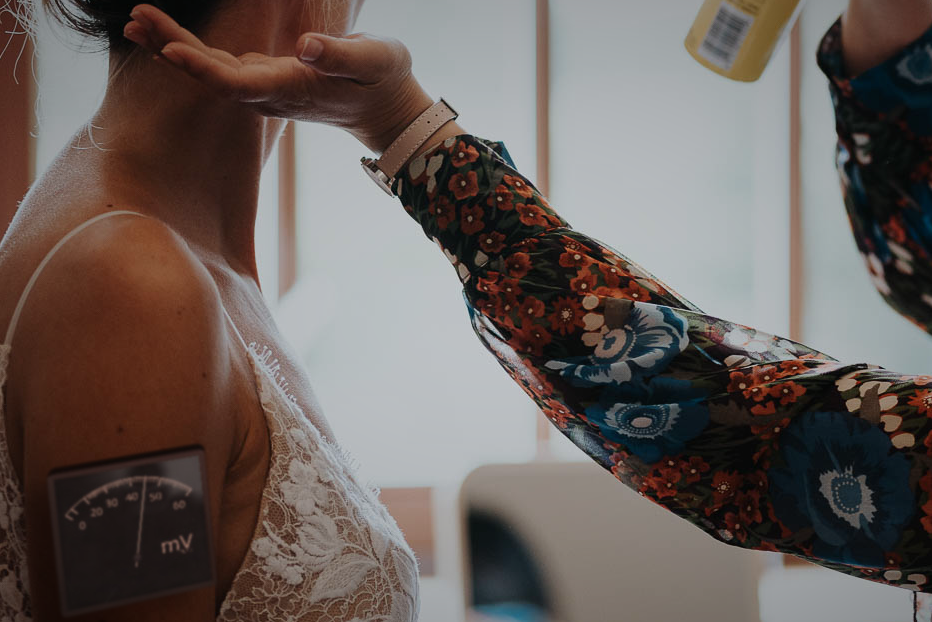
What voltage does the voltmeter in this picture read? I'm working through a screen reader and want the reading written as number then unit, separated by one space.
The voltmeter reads 45 mV
